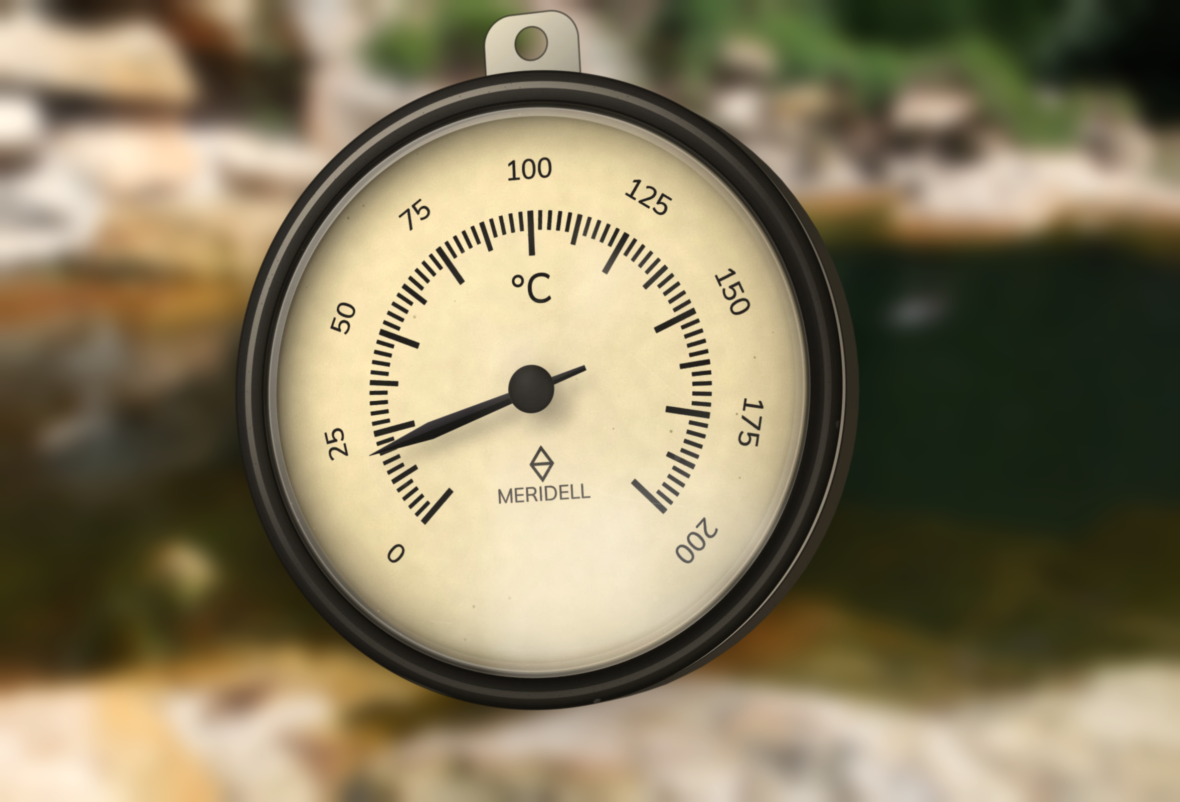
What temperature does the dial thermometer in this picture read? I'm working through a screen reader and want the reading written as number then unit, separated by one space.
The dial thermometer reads 20 °C
